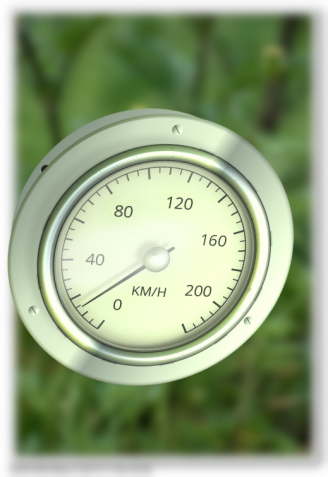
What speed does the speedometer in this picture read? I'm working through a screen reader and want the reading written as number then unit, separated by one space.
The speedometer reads 15 km/h
